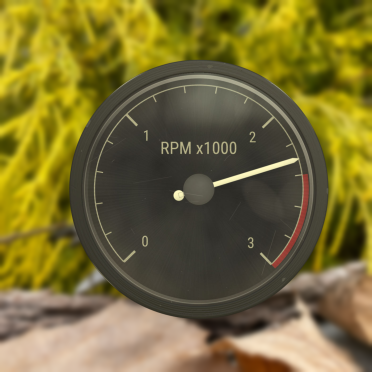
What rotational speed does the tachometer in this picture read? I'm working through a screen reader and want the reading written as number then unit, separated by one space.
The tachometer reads 2300 rpm
